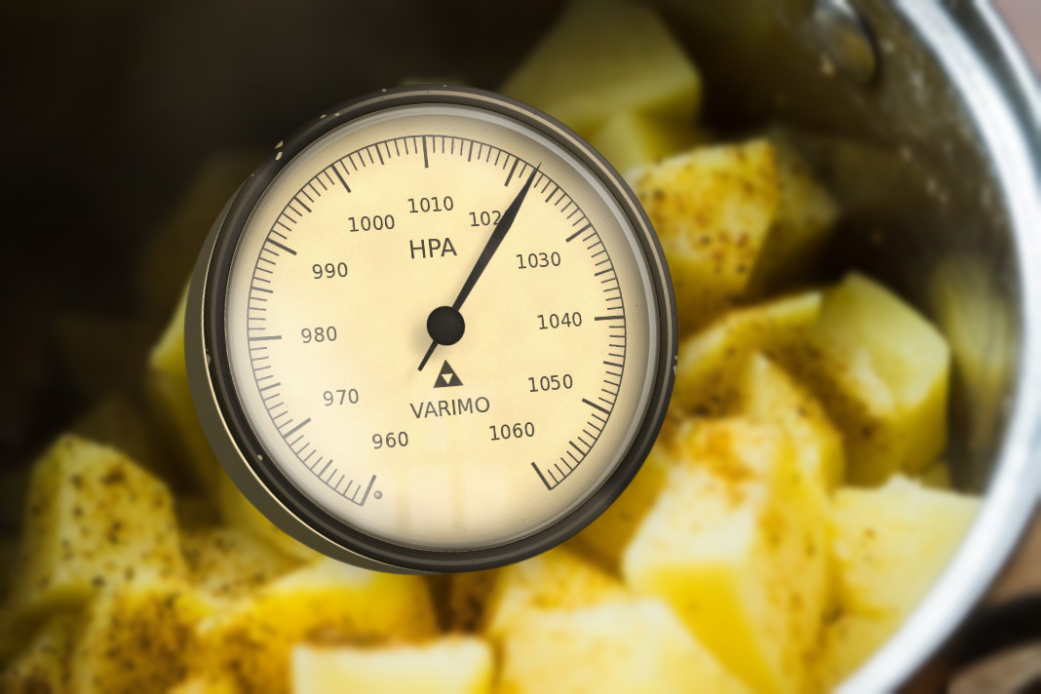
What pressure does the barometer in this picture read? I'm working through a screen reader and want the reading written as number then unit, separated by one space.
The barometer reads 1022 hPa
